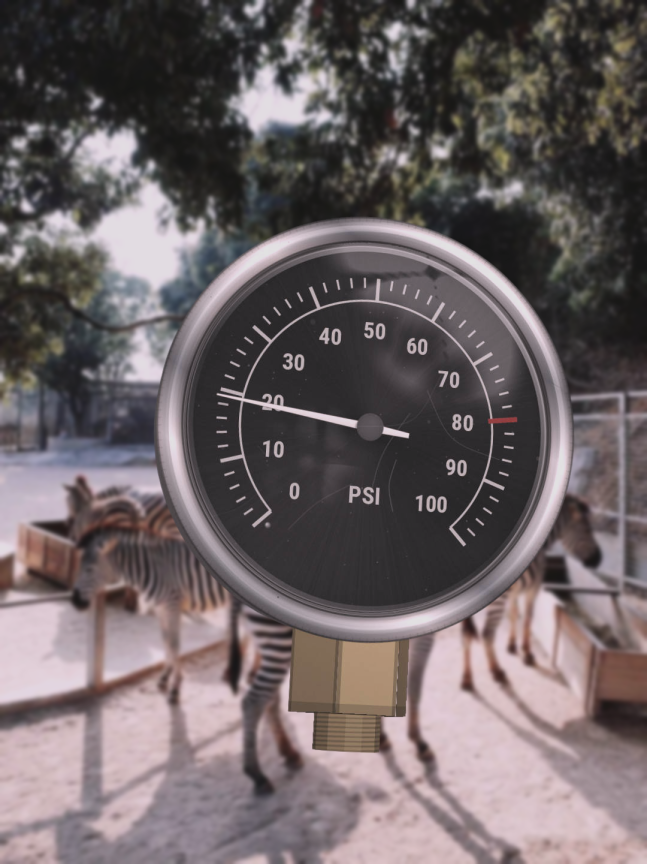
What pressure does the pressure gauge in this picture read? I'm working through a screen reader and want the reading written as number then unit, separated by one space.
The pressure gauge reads 19 psi
